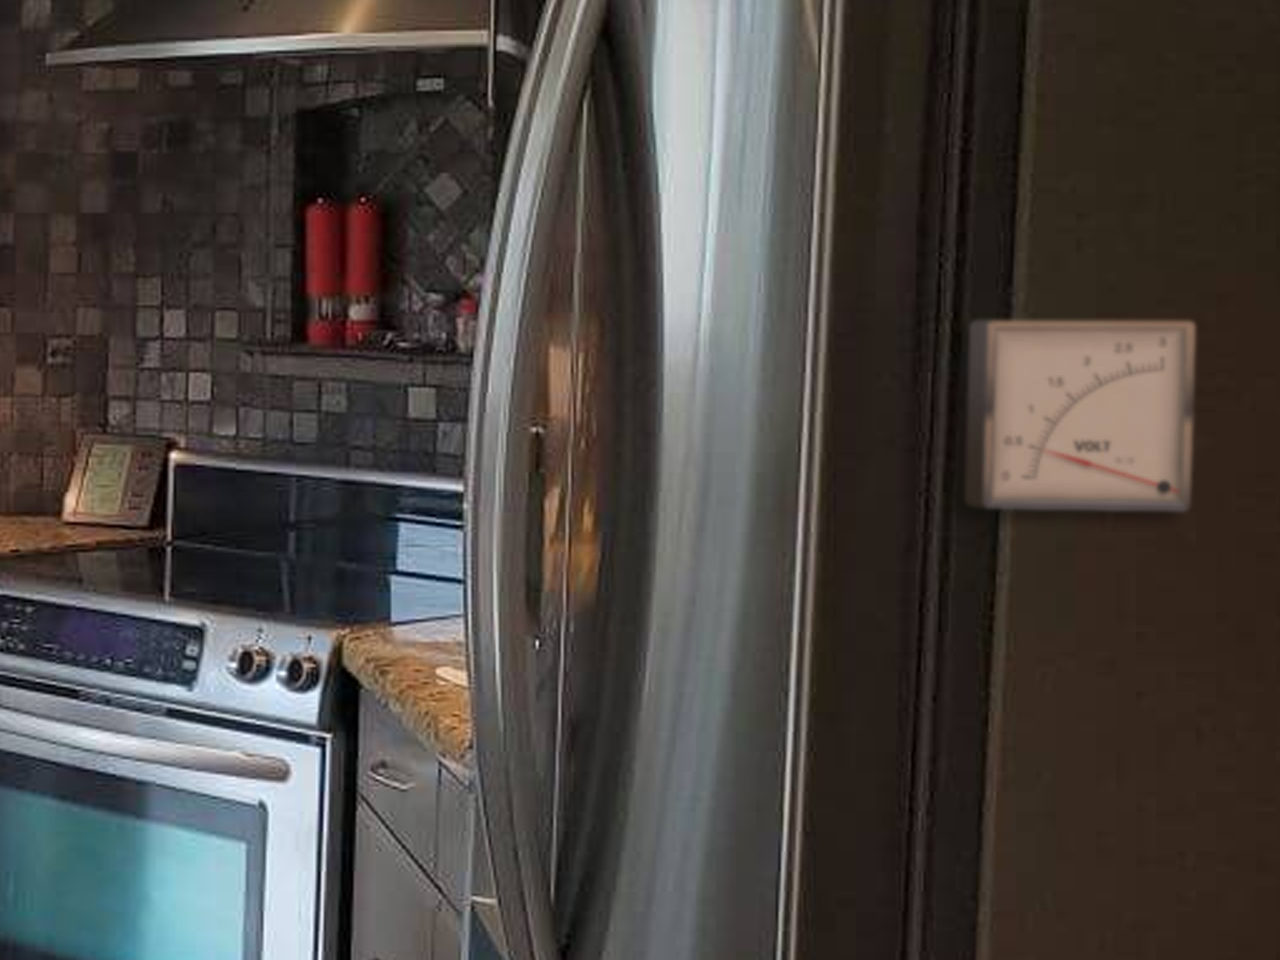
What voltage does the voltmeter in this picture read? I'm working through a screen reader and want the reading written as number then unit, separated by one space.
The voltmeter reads 0.5 V
